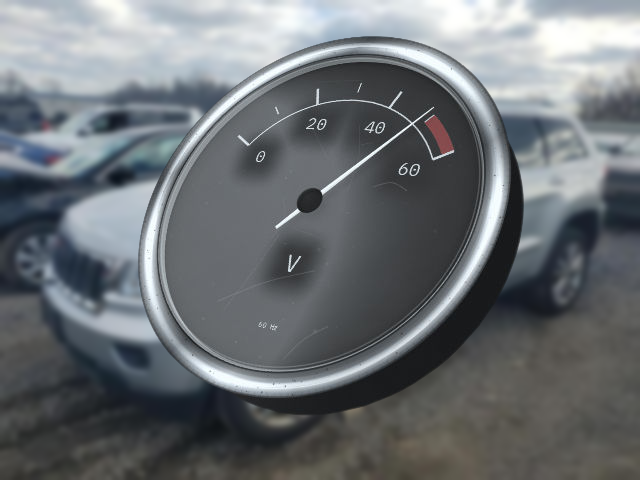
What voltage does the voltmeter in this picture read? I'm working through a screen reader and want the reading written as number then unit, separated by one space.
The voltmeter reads 50 V
